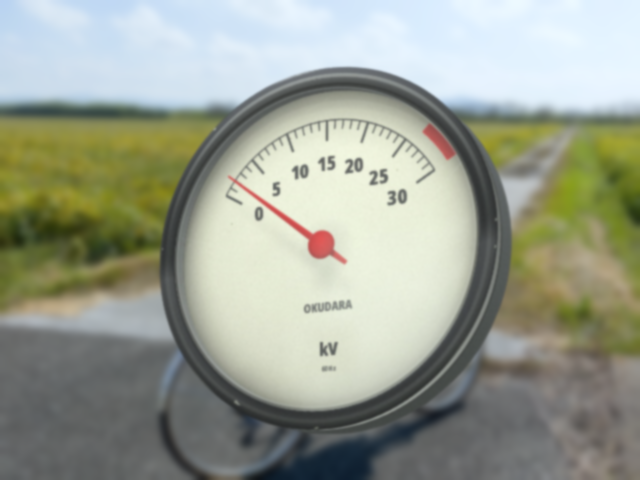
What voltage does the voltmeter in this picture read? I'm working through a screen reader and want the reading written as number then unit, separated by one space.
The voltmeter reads 2 kV
